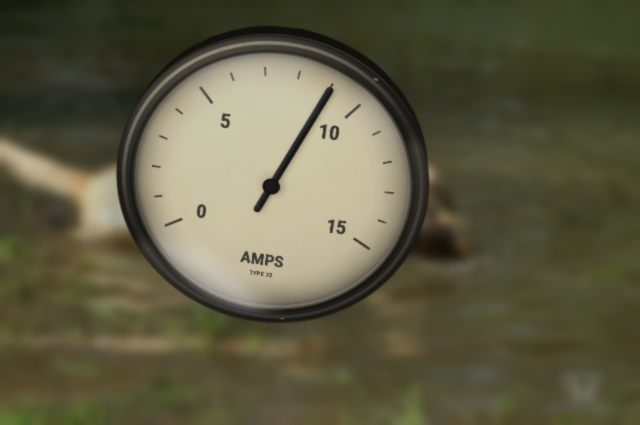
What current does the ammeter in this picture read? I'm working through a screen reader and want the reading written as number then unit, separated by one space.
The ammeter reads 9 A
